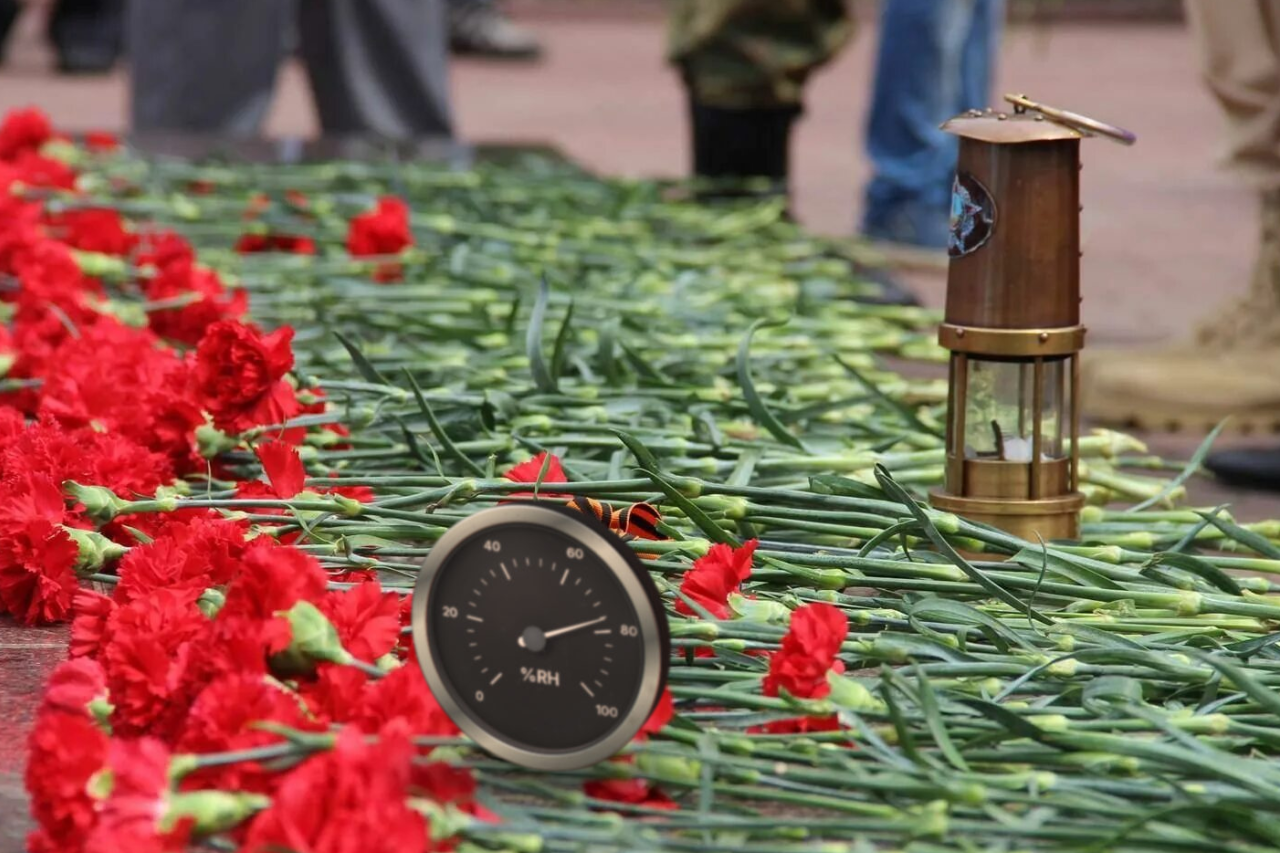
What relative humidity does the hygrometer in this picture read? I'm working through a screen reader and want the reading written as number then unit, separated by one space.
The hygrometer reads 76 %
